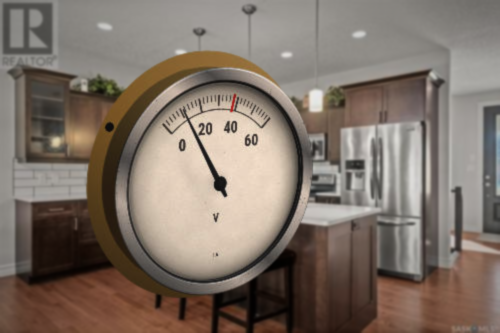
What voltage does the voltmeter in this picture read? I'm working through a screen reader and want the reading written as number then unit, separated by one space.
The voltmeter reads 10 V
